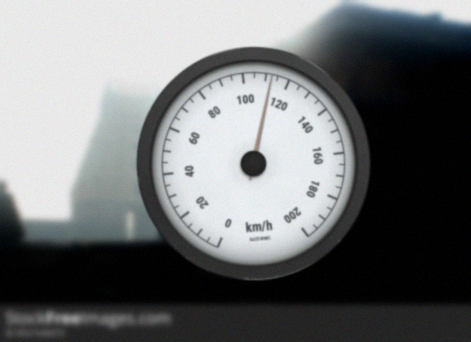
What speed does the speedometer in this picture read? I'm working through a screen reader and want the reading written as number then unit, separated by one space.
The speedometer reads 112.5 km/h
